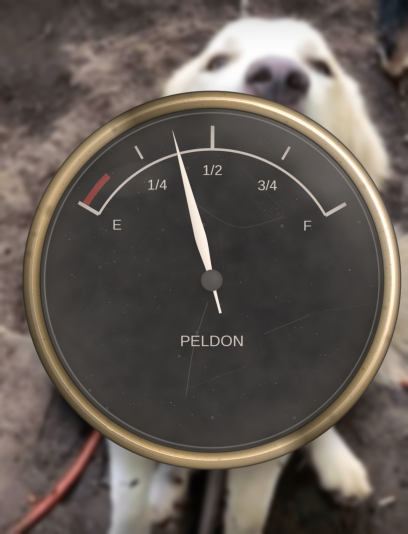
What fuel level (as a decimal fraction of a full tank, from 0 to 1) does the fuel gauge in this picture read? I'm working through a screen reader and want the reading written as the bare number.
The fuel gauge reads 0.375
